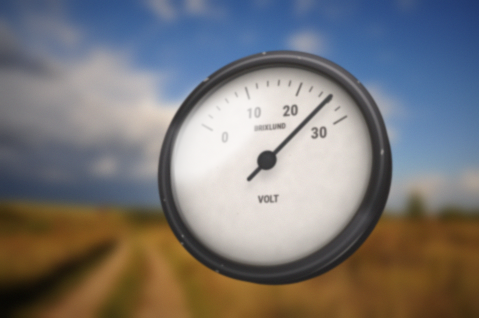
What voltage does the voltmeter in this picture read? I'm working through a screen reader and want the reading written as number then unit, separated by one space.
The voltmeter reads 26 V
